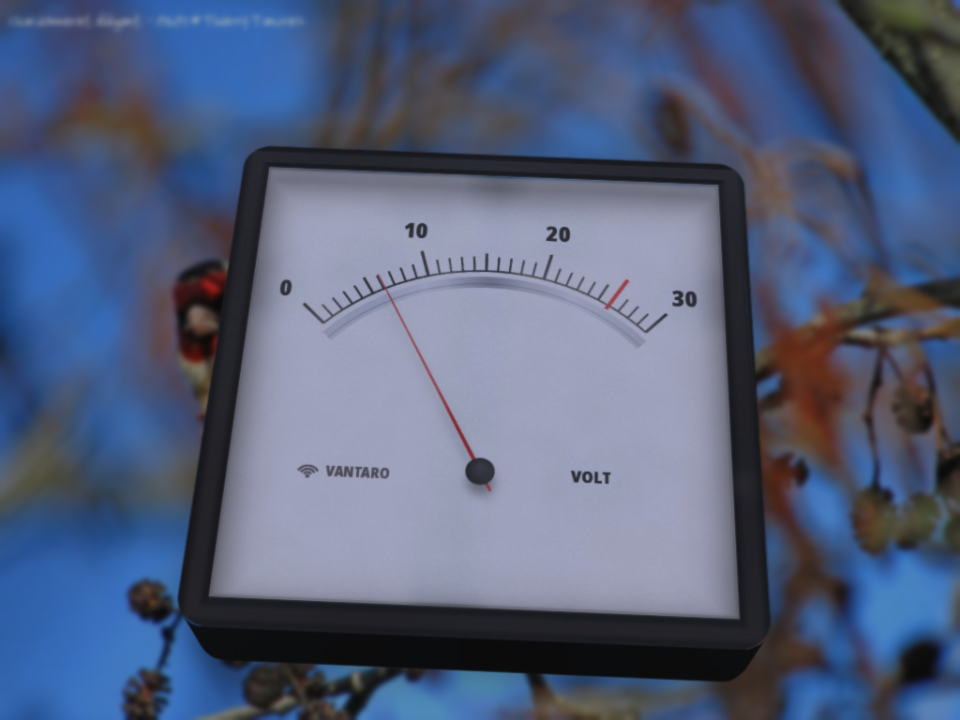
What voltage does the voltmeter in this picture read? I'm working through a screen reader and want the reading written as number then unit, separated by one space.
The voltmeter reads 6 V
